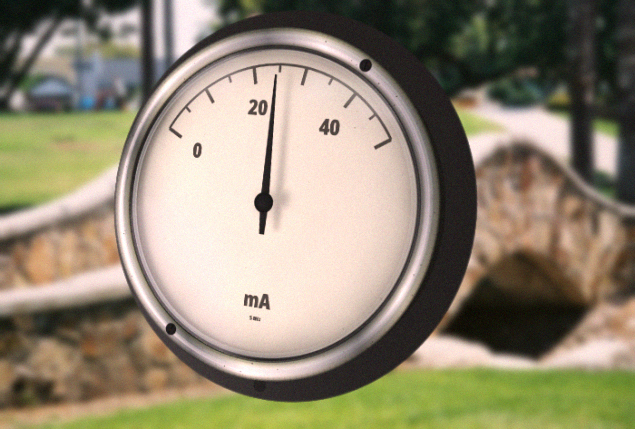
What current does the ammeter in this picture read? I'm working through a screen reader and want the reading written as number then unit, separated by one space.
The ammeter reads 25 mA
